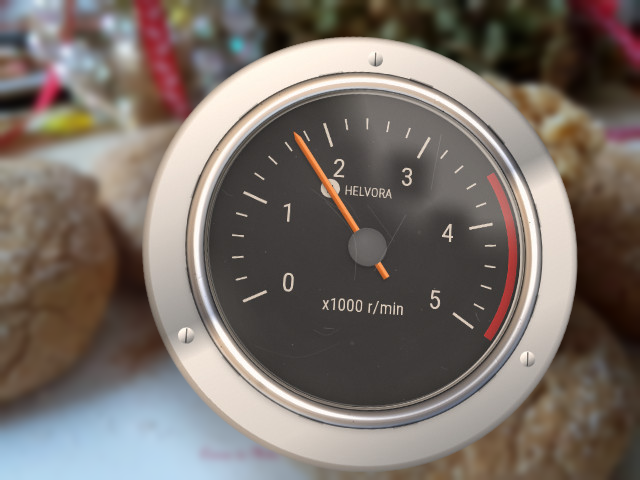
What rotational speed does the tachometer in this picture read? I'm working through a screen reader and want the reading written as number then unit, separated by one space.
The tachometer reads 1700 rpm
